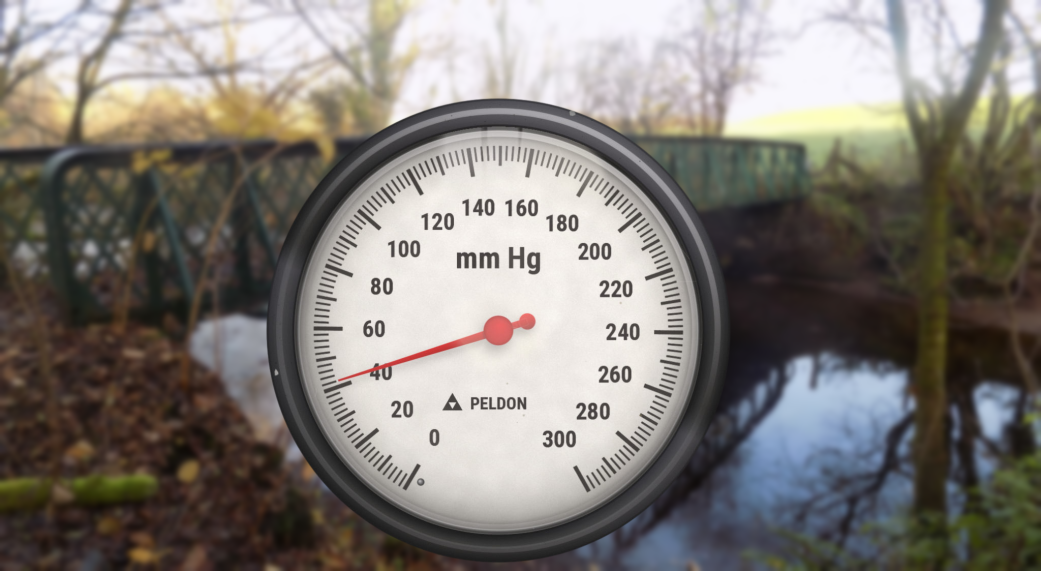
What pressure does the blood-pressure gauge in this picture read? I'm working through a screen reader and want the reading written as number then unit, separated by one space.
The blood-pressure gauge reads 42 mmHg
